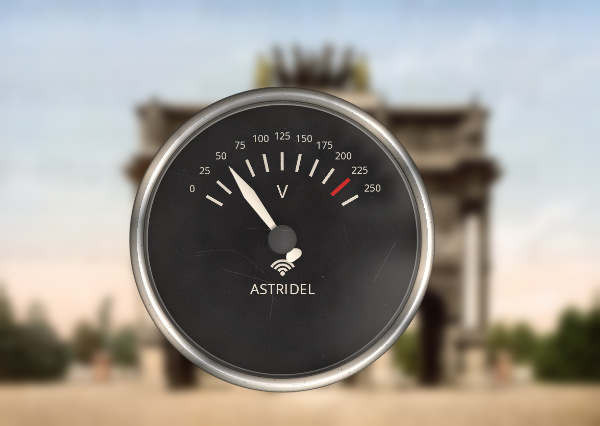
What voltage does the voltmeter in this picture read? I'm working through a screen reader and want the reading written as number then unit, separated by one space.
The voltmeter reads 50 V
